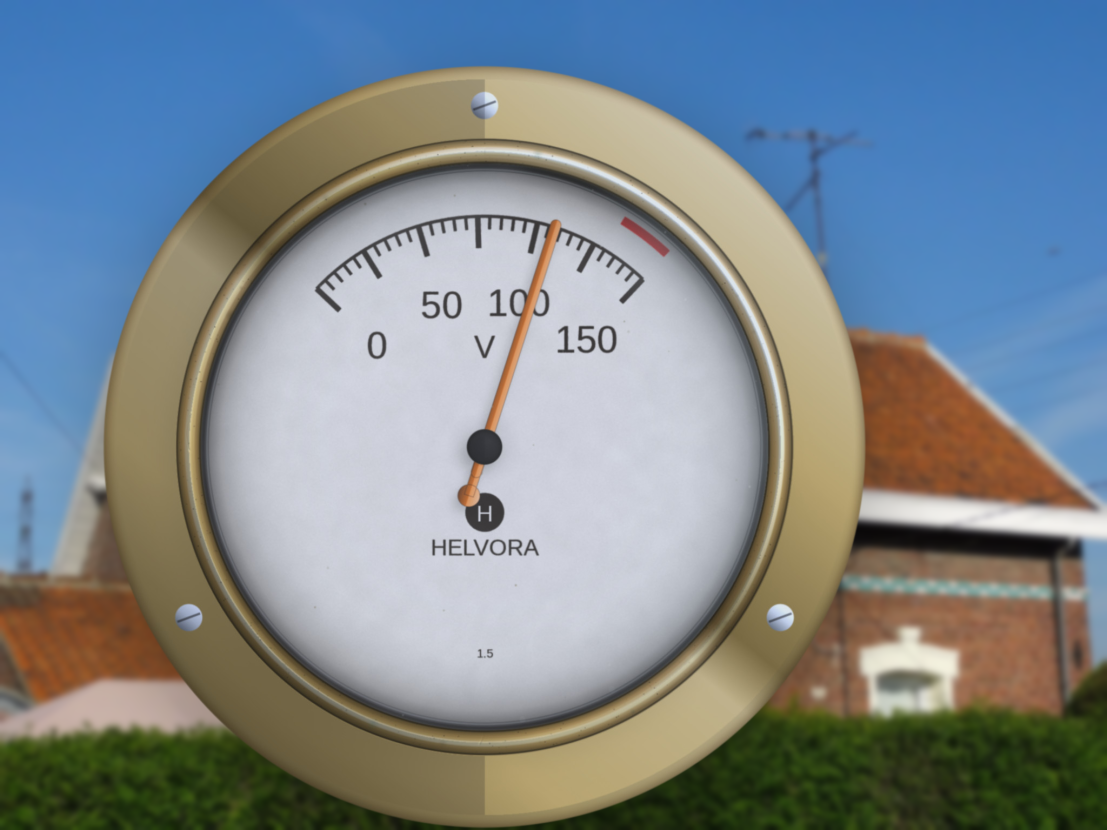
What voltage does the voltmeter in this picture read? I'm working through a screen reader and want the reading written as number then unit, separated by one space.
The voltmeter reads 107.5 V
